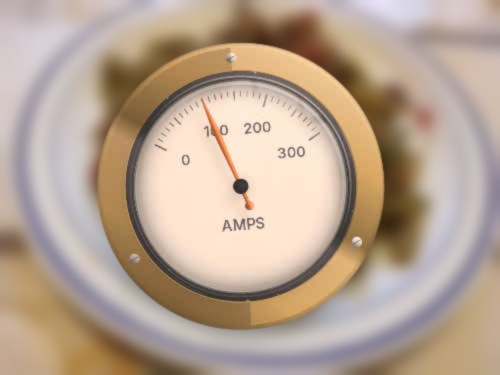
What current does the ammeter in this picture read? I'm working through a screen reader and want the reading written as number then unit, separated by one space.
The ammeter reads 100 A
